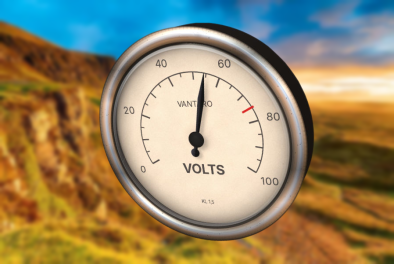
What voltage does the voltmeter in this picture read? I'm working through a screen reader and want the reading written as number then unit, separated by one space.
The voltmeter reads 55 V
